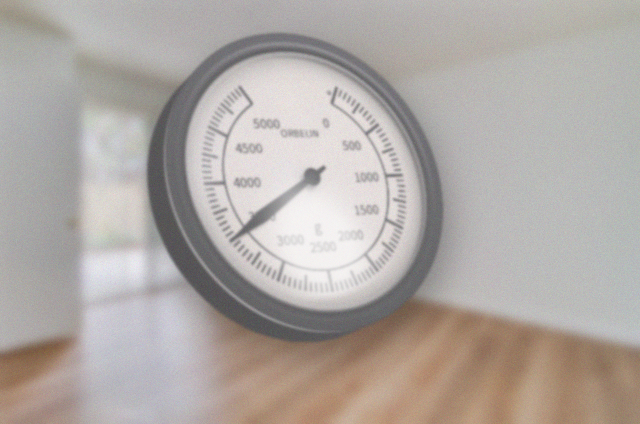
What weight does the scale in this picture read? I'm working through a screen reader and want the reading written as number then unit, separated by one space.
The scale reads 3500 g
